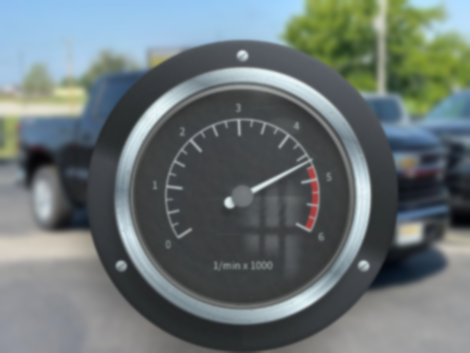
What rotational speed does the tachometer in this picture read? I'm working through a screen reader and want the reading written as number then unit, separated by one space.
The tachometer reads 4625 rpm
